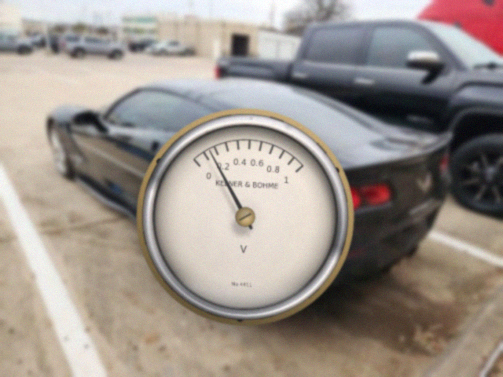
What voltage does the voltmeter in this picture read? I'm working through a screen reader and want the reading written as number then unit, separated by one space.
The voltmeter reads 0.15 V
